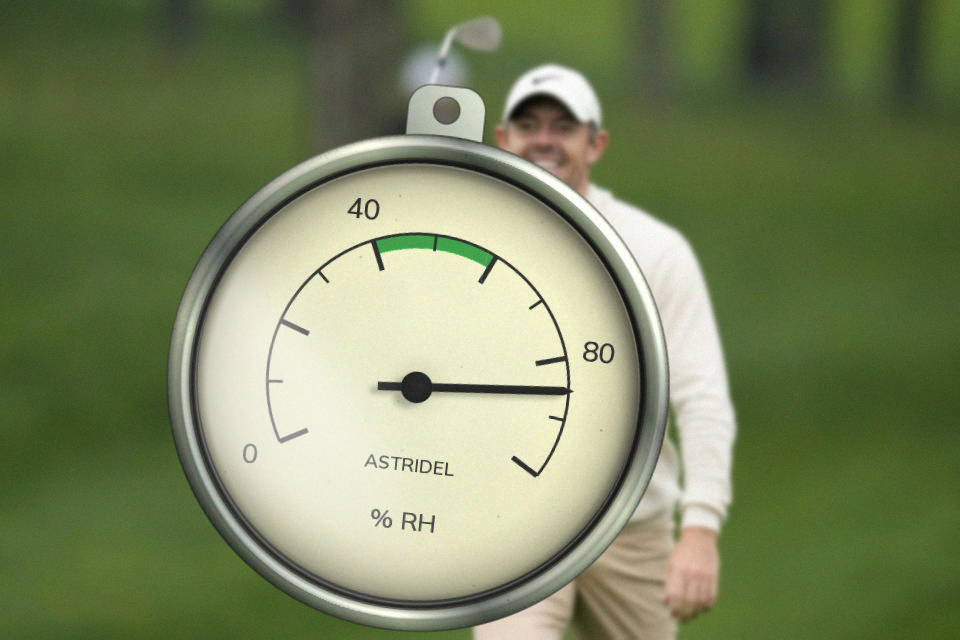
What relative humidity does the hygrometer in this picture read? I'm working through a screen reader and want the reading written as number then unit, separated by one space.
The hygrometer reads 85 %
